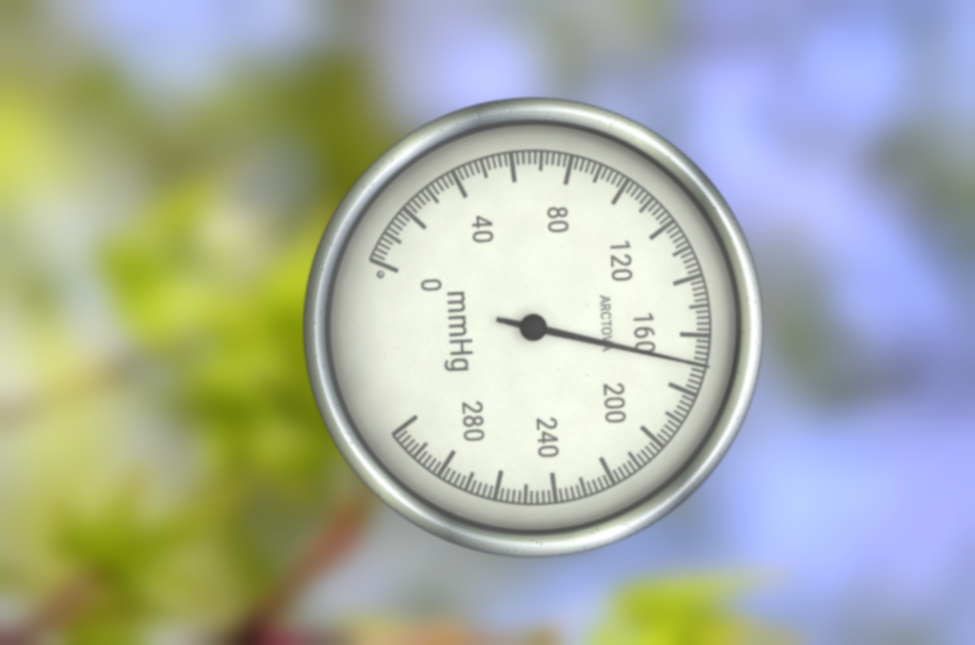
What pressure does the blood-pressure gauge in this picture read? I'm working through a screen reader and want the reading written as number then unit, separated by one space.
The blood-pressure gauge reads 170 mmHg
